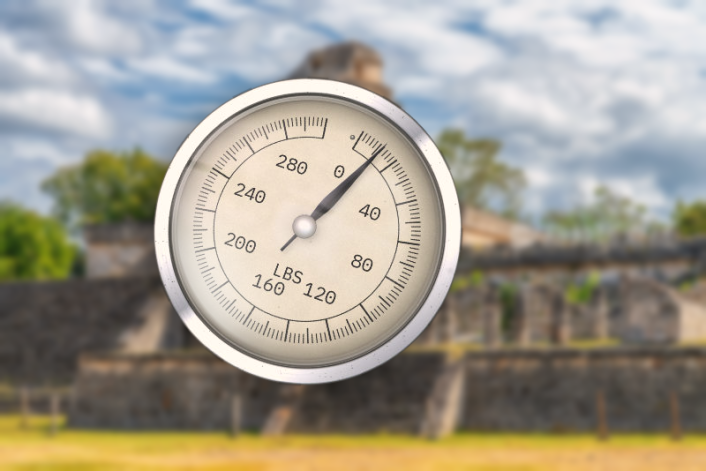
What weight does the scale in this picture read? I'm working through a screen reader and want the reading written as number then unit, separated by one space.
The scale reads 12 lb
